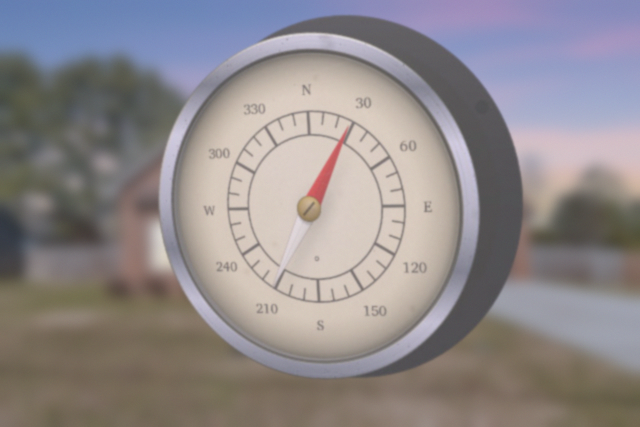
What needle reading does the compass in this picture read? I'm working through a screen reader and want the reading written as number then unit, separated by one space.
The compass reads 30 °
